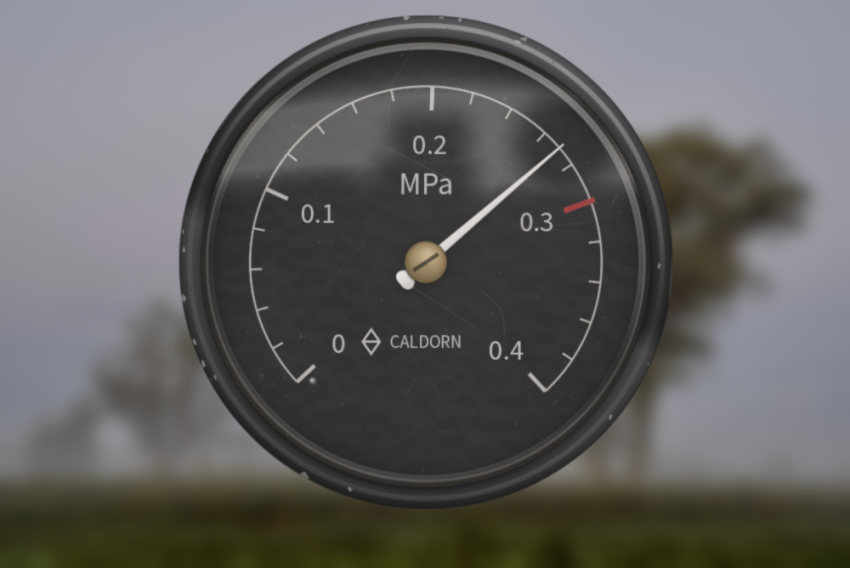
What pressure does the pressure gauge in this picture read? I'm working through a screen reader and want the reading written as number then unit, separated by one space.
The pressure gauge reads 0.27 MPa
